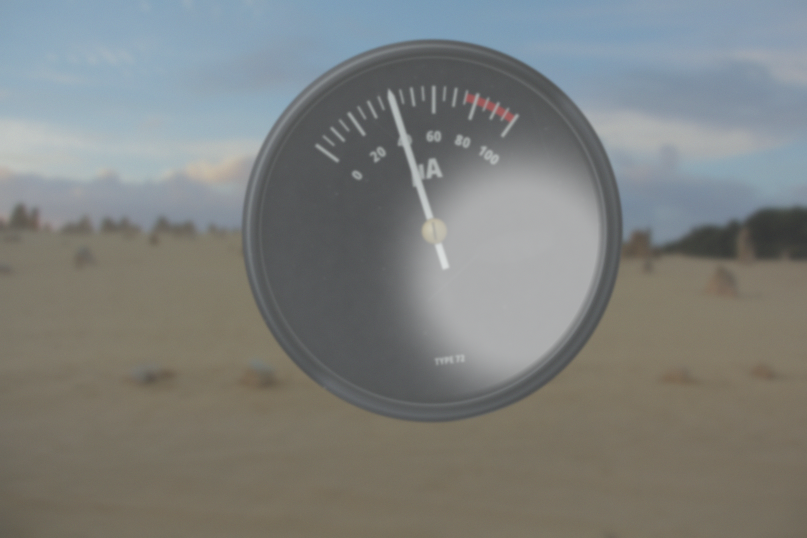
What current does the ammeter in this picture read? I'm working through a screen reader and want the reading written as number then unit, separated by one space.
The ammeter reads 40 µA
